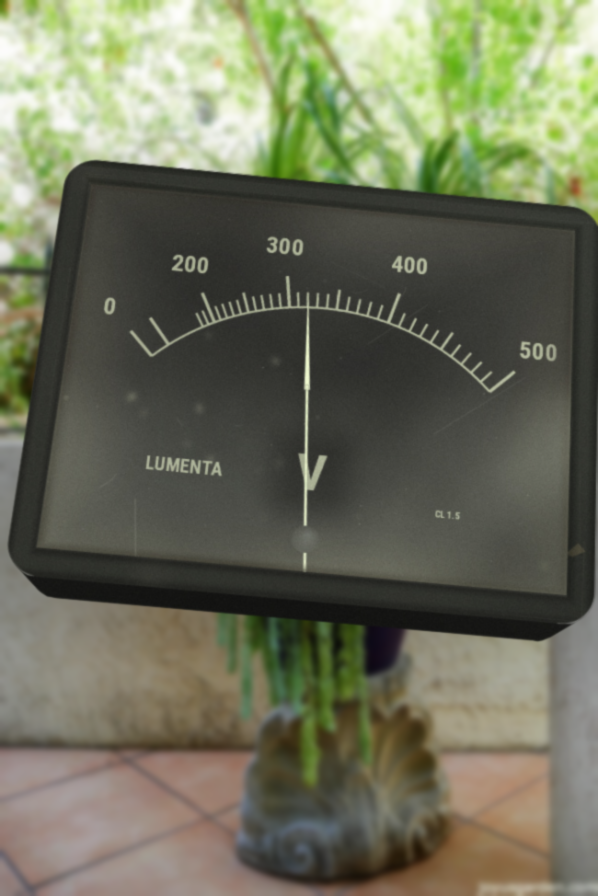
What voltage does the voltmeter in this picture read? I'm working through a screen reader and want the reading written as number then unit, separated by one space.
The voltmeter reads 320 V
